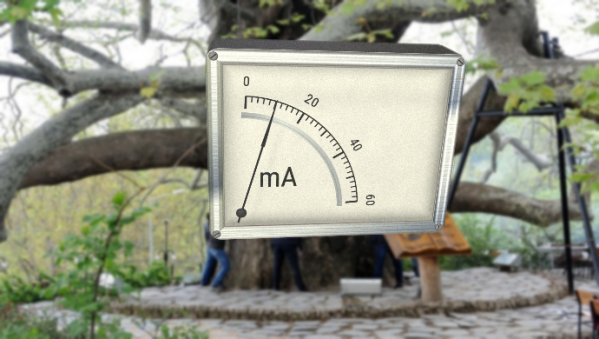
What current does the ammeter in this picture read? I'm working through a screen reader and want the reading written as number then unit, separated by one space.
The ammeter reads 10 mA
